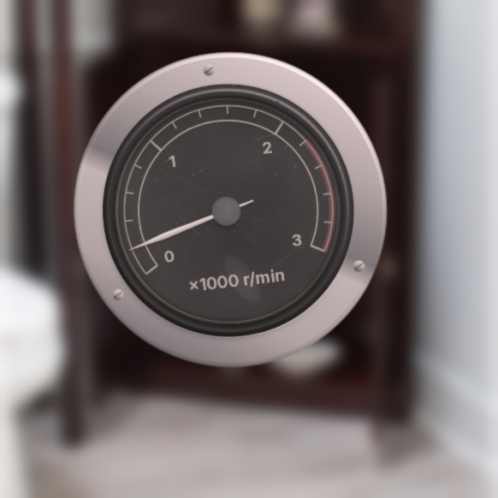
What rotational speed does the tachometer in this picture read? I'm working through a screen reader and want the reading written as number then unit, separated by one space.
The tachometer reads 200 rpm
